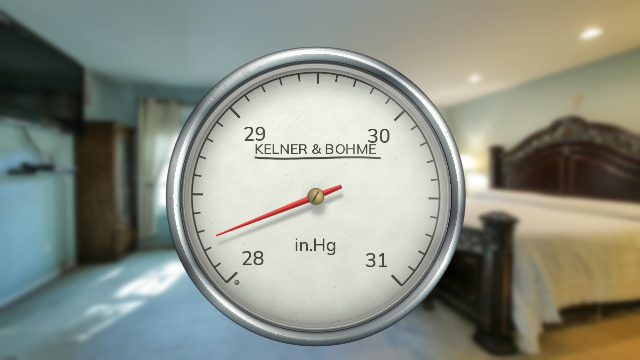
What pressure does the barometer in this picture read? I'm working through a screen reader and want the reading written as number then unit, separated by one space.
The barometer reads 28.25 inHg
